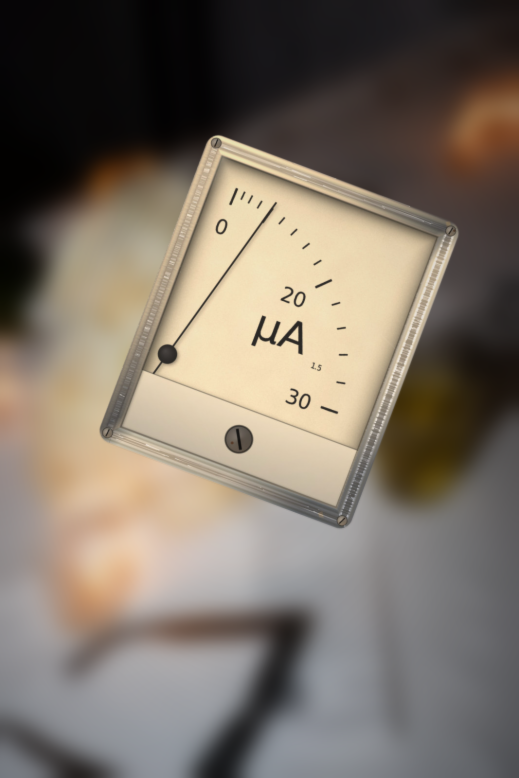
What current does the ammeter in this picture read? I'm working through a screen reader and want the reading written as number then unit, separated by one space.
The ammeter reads 10 µA
